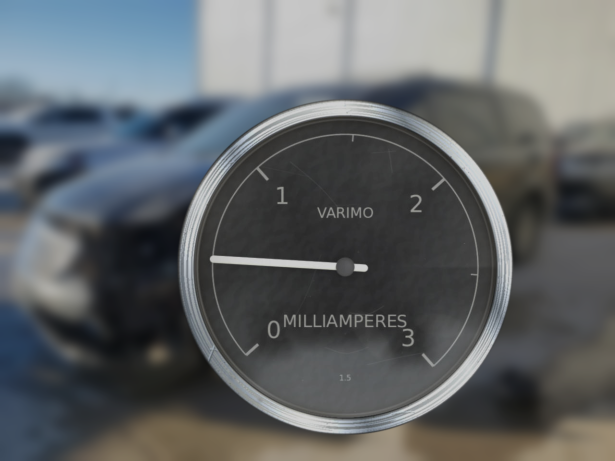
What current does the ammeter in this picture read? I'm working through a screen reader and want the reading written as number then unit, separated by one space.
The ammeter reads 0.5 mA
